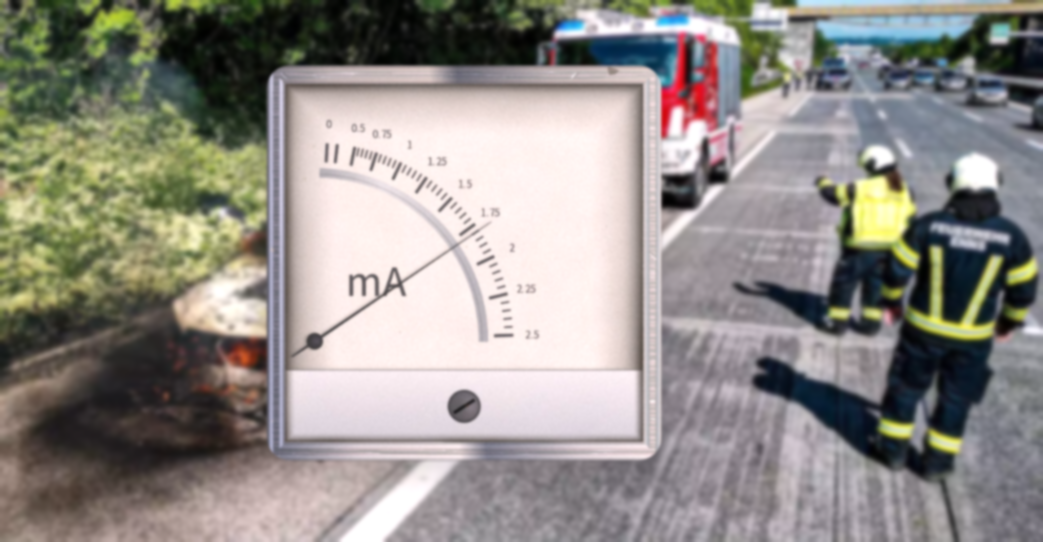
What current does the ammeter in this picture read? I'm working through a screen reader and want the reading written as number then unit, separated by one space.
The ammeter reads 1.8 mA
